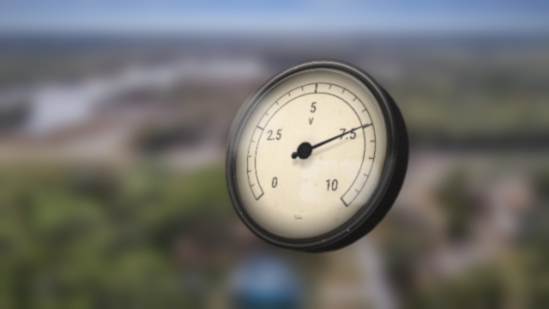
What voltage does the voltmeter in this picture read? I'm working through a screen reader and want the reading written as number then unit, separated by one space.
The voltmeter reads 7.5 V
